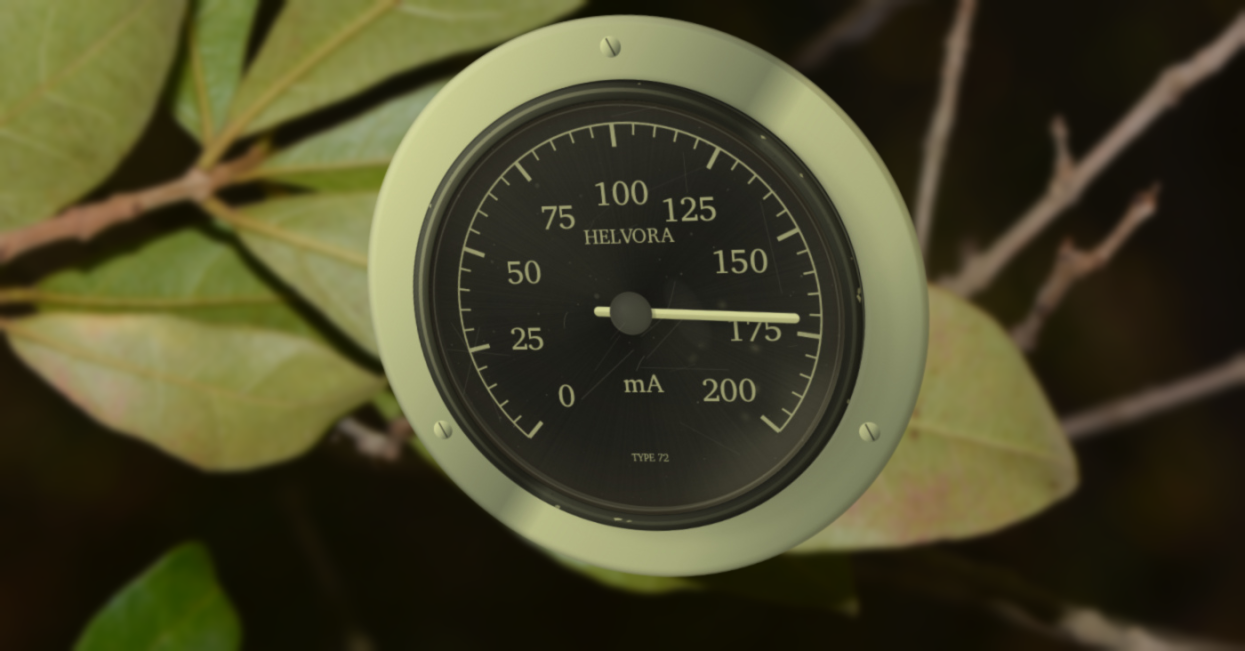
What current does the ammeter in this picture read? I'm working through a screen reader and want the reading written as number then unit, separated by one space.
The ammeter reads 170 mA
